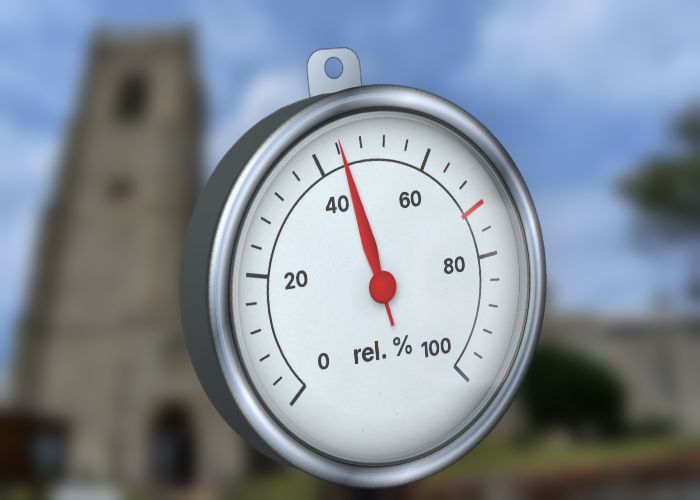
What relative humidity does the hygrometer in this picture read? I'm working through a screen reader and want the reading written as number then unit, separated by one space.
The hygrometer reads 44 %
